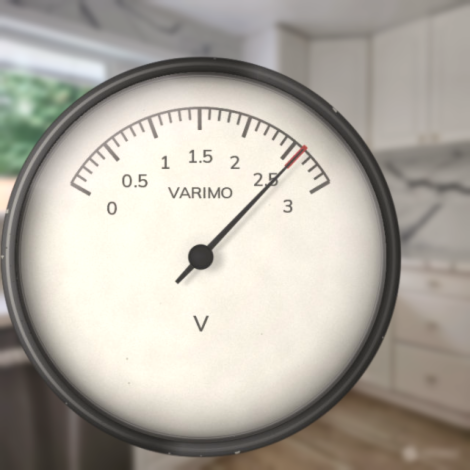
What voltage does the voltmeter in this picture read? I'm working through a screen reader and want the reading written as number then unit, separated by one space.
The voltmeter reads 2.6 V
